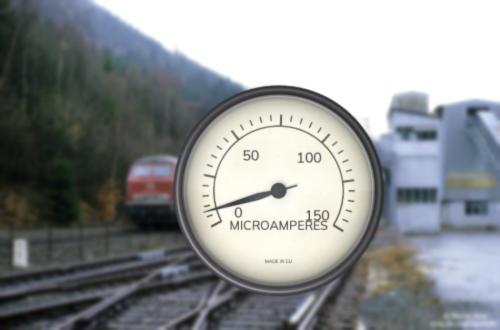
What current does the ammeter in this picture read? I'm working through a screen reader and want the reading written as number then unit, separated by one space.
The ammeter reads 7.5 µA
